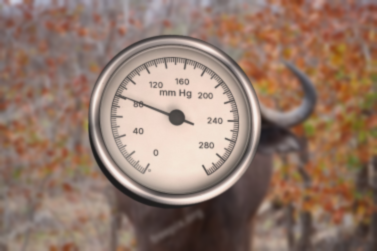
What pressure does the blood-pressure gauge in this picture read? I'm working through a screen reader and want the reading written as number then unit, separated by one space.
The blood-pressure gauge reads 80 mmHg
